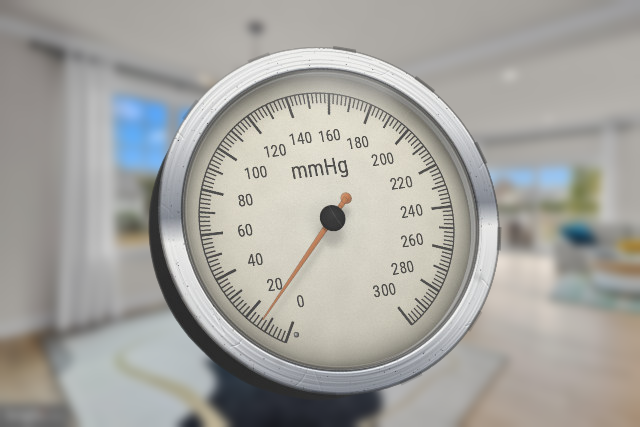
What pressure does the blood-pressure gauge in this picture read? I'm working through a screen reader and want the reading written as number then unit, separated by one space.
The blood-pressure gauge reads 14 mmHg
